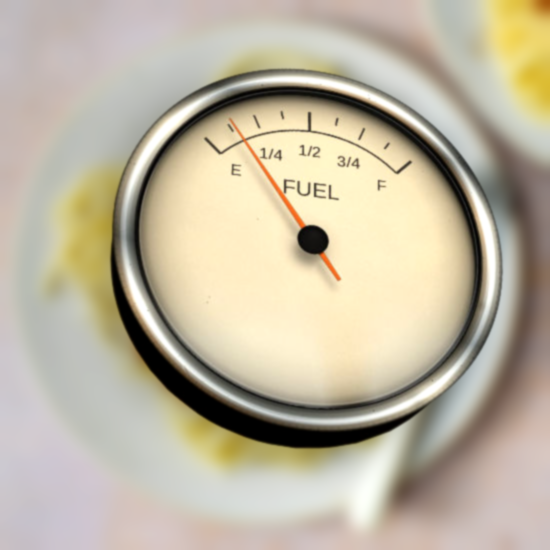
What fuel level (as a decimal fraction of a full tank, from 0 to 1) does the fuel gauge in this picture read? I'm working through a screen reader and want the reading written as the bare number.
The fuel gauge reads 0.125
